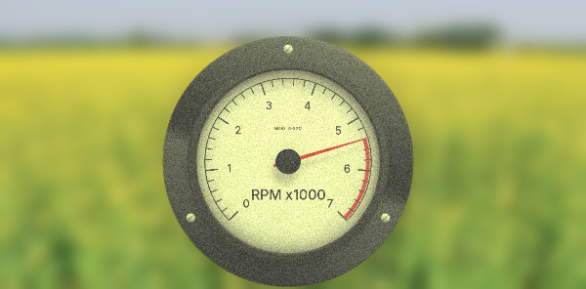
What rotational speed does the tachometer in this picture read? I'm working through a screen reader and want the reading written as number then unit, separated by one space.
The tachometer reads 5400 rpm
